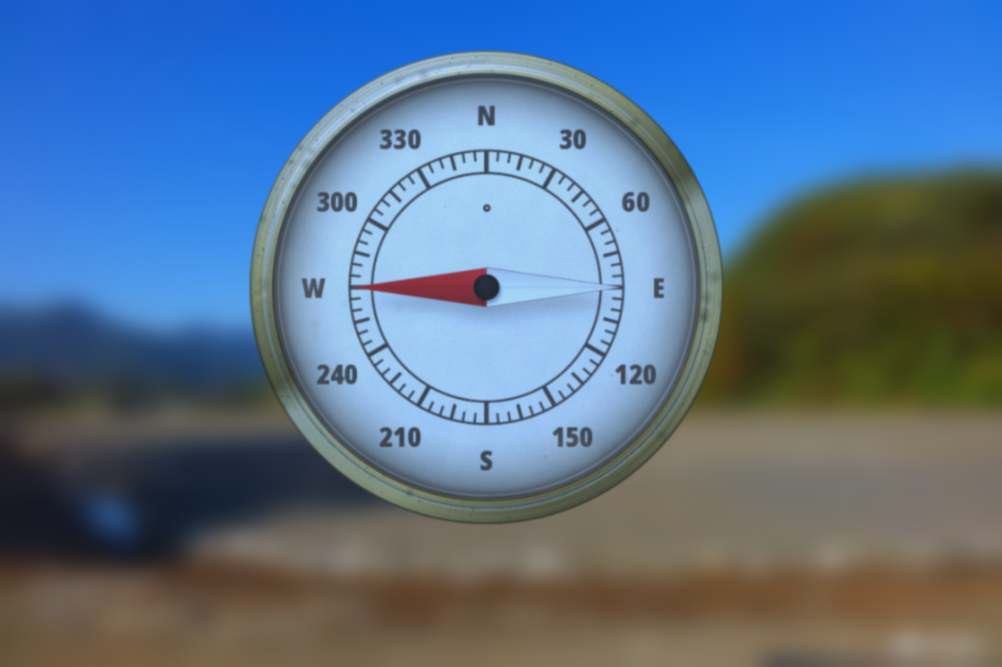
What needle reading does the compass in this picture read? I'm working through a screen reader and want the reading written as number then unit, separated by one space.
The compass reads 270 °
